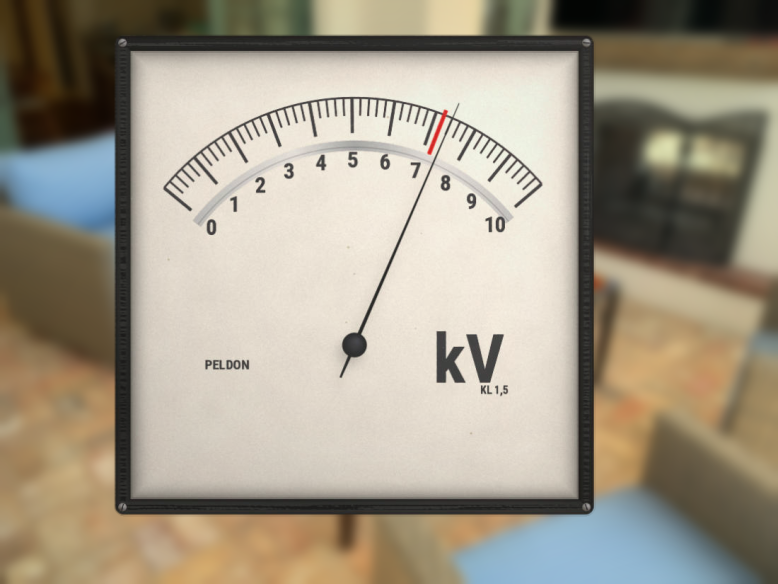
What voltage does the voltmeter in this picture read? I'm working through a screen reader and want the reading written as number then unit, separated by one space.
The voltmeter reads 7.4 kV
